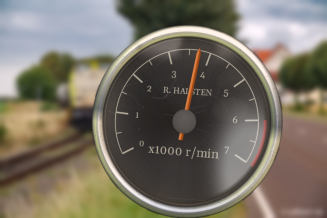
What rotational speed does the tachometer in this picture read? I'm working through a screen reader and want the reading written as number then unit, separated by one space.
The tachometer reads 3750 rpm
